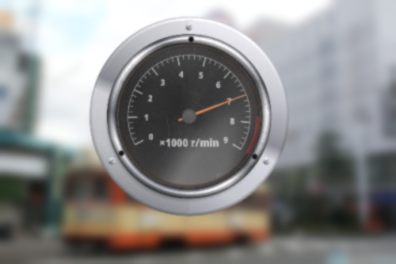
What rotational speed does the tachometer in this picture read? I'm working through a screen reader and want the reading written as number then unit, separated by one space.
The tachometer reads 7000 rpm
